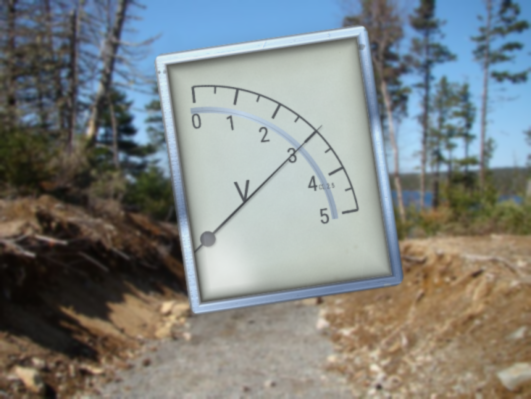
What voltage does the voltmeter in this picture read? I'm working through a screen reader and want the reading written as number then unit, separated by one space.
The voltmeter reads 3 V
